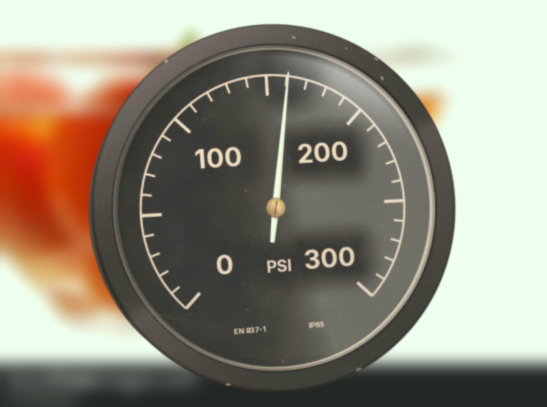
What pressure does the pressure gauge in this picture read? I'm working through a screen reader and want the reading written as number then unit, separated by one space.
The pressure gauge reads 160 psi
